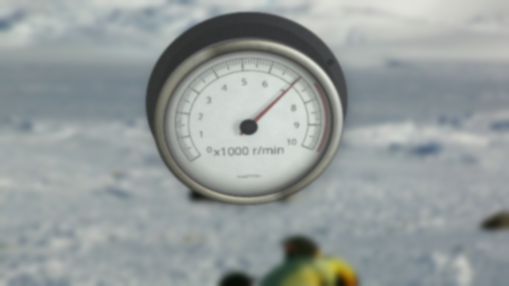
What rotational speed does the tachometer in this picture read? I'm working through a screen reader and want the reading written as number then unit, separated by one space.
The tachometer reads 7000 rpm
